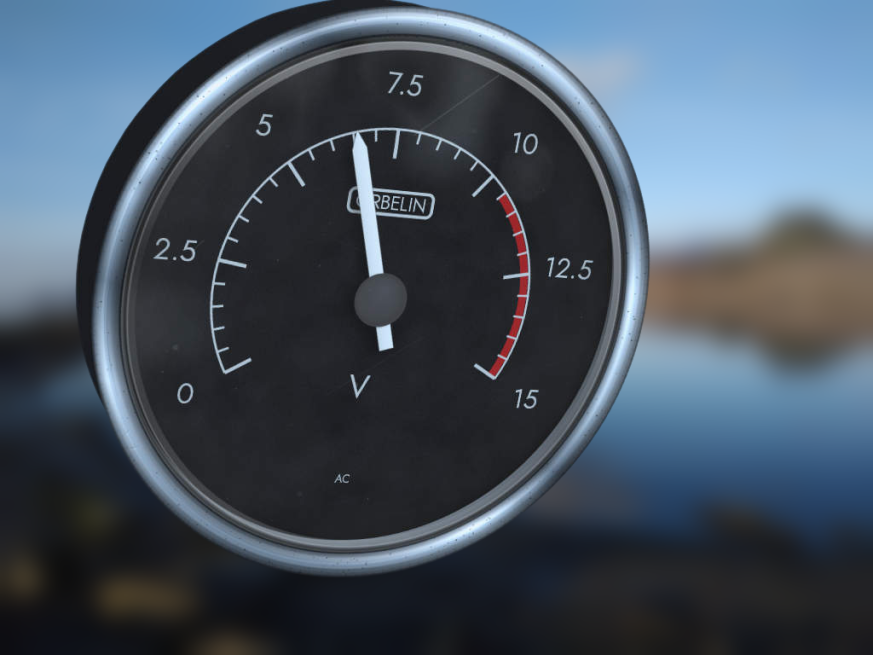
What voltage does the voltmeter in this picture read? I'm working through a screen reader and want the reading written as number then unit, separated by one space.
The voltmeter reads 6.5 V
